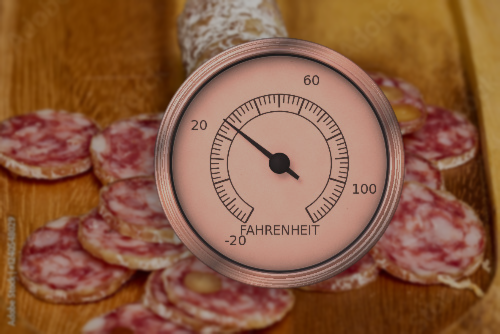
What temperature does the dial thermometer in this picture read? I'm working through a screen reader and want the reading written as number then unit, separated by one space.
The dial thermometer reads 26 °F
